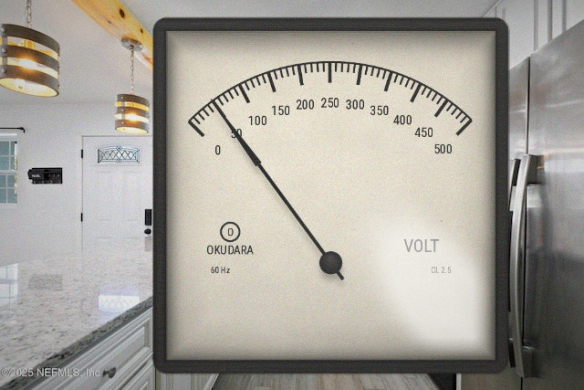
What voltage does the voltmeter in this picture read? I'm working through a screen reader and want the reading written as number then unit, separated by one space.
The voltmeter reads 50 V
